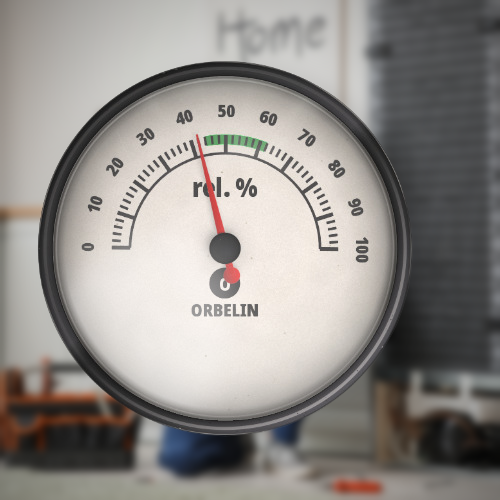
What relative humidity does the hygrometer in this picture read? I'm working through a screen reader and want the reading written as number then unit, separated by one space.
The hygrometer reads 42 %
